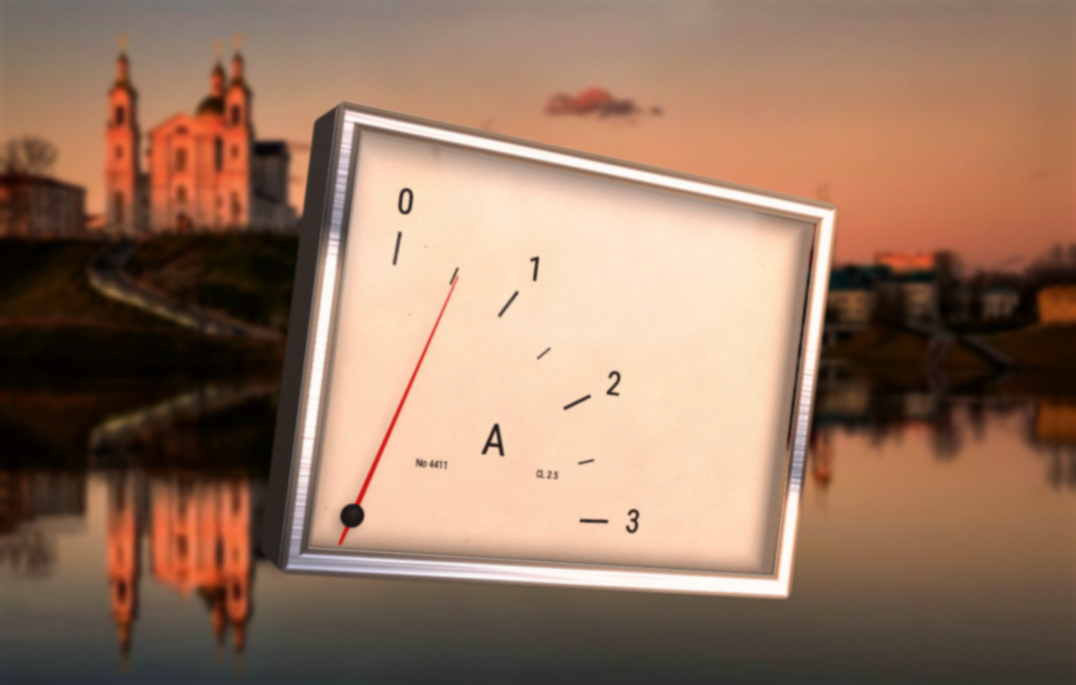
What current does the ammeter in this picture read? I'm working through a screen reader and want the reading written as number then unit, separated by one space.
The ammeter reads 0.5 A
